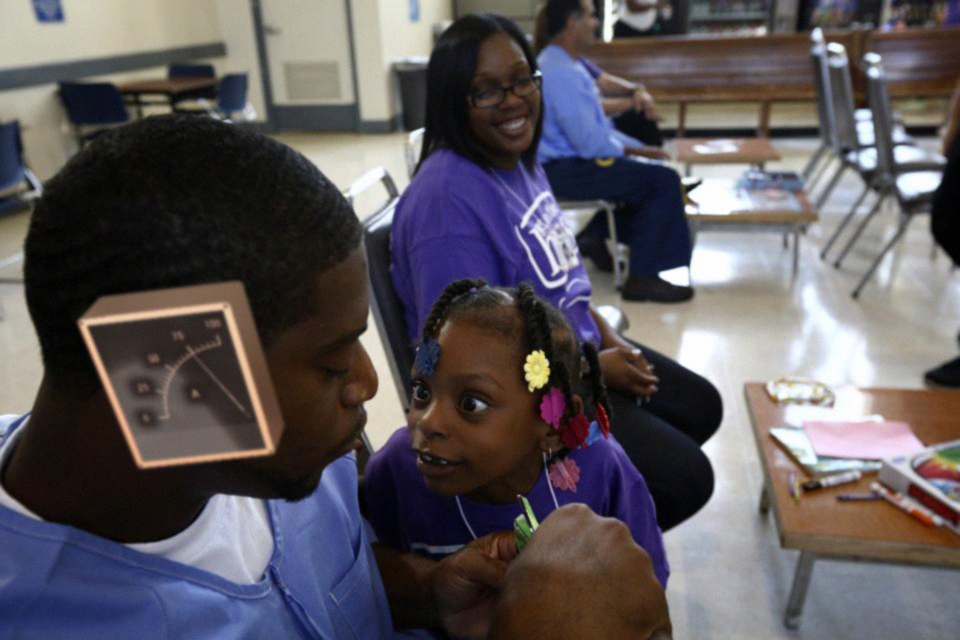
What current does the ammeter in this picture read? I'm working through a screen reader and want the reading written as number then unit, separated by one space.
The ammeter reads 75 A
